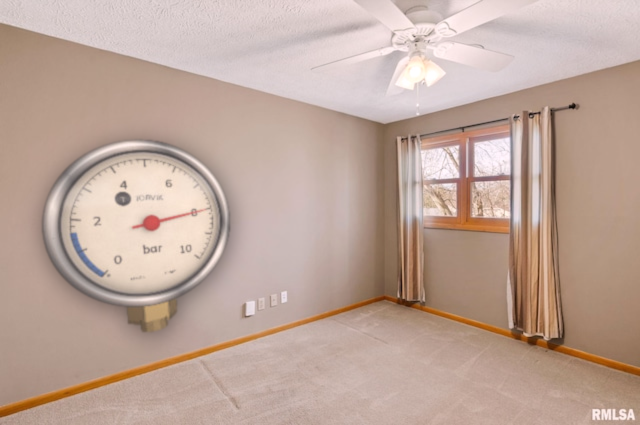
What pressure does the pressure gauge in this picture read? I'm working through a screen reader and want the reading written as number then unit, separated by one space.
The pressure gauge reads 8 bar
